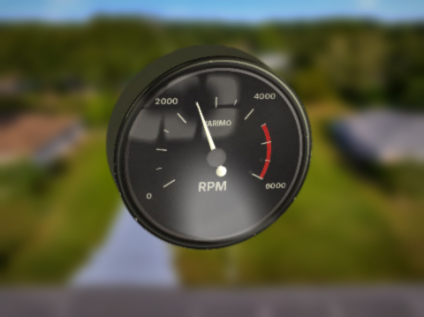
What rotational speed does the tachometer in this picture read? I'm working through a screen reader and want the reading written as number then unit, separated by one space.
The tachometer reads 2500 rpm
